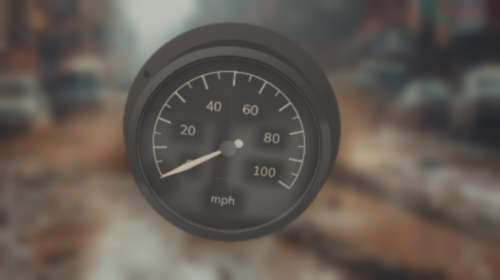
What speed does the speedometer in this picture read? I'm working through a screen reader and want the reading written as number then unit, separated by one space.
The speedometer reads 0 mph
